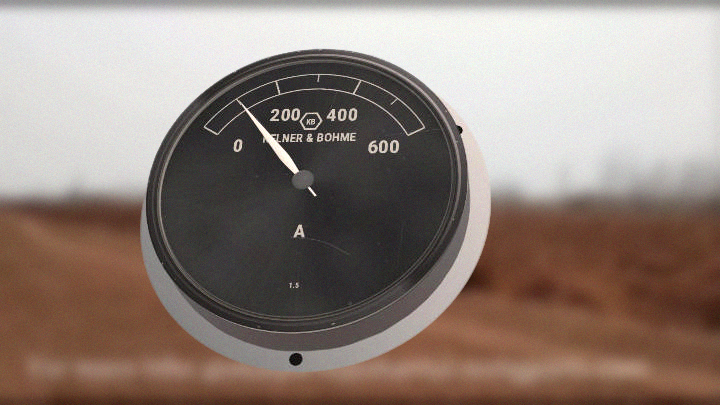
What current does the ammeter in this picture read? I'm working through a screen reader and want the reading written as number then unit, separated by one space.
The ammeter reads 100 A
